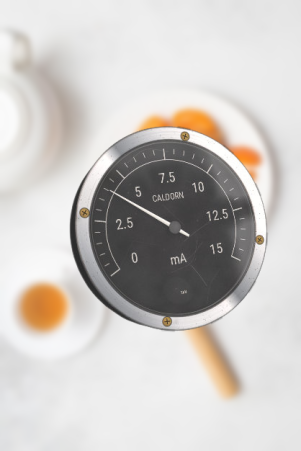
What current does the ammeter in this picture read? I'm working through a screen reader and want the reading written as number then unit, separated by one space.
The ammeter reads 4 mA
